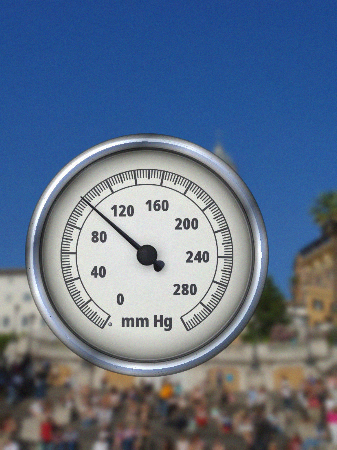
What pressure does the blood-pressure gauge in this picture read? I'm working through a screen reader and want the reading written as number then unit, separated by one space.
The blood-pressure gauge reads 100 mmHg
